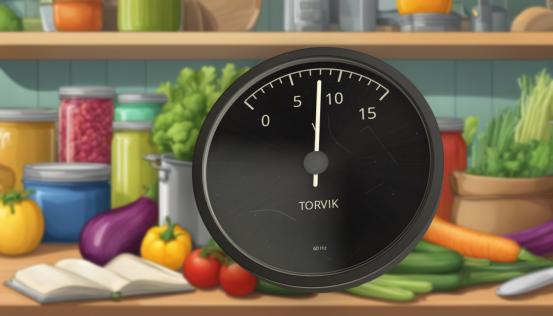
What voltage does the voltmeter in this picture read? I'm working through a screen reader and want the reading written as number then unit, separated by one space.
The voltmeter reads 8 V
